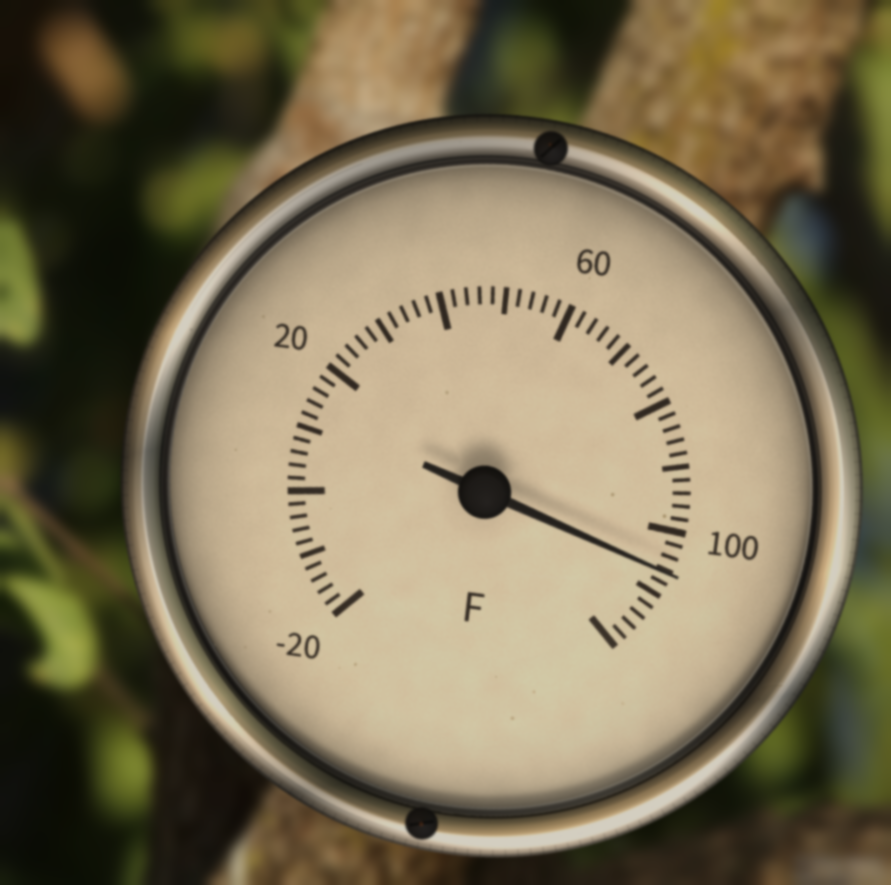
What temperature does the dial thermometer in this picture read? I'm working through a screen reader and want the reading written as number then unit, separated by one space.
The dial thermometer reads 106 °F
